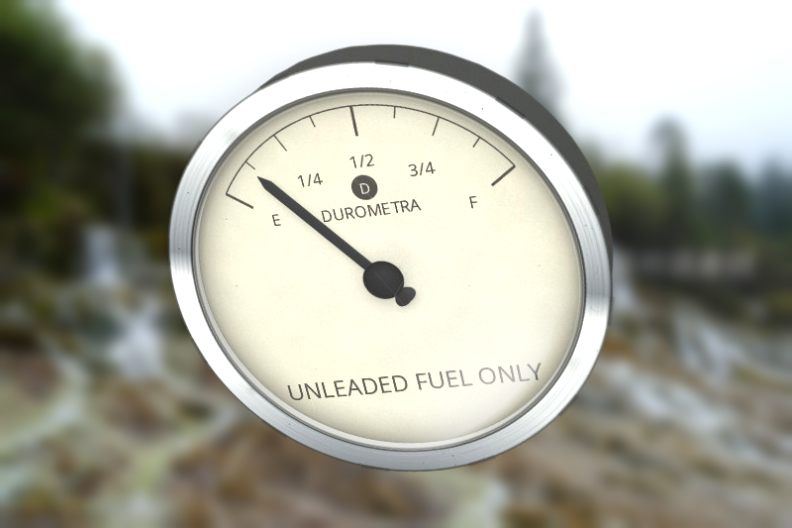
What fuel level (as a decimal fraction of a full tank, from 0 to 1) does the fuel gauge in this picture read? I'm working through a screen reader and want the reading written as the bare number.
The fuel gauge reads 0.125
